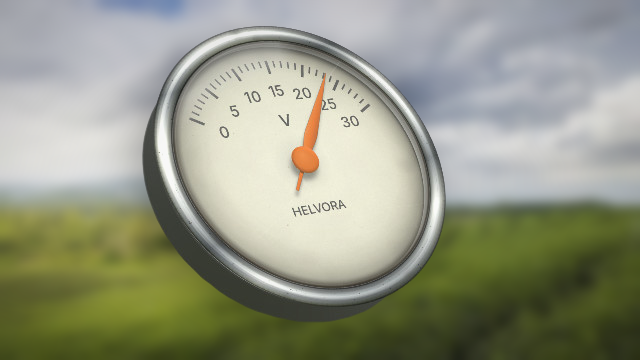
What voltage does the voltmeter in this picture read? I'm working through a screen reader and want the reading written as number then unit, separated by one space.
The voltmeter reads 23 V
